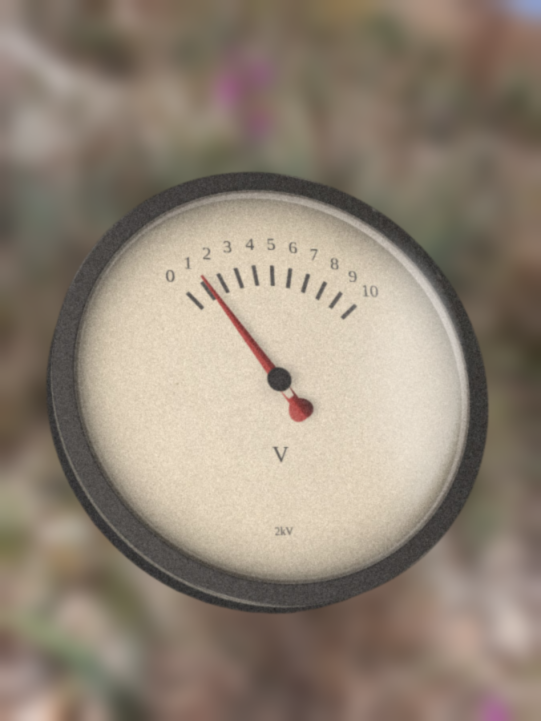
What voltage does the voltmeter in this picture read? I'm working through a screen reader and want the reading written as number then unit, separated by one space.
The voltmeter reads 1 V
